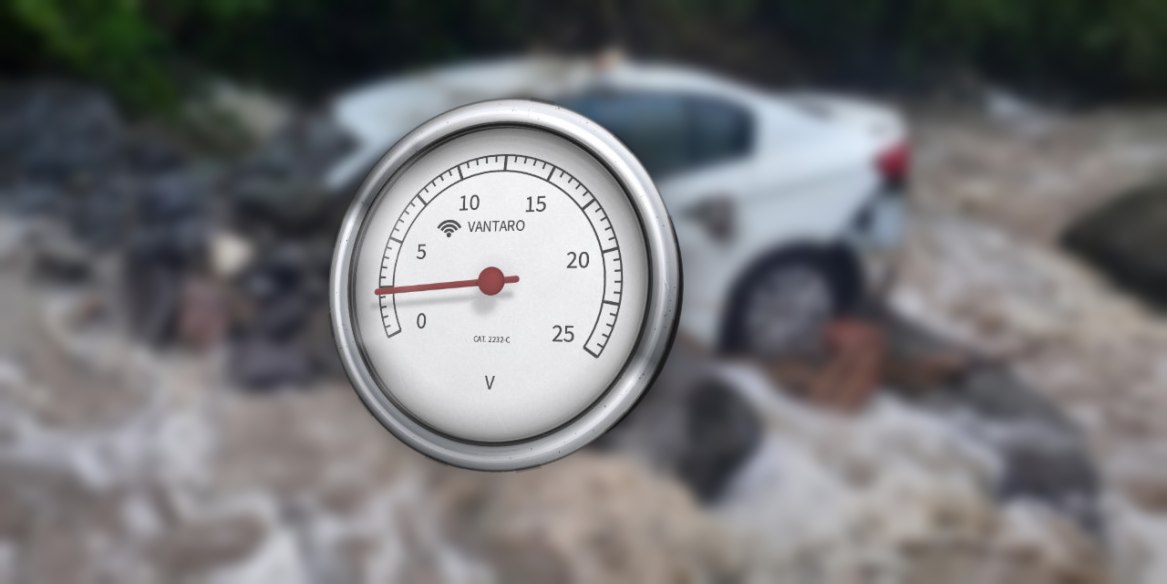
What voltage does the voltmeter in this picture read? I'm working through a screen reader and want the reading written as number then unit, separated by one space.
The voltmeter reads 2.25 V
